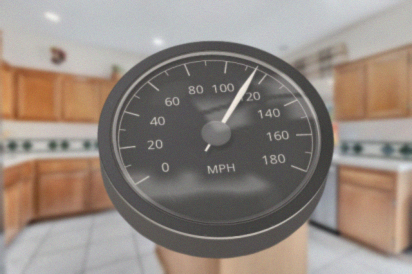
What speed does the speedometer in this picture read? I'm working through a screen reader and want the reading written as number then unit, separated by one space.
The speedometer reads 115 mph
